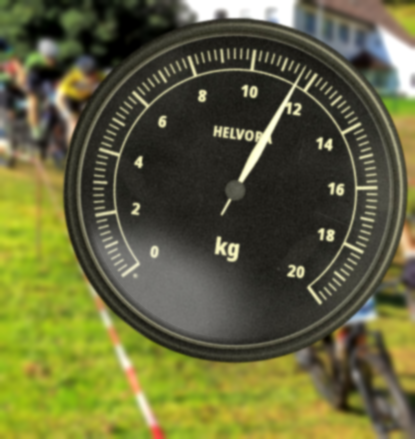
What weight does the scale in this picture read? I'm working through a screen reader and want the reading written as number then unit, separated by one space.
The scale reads 11.6 kg
